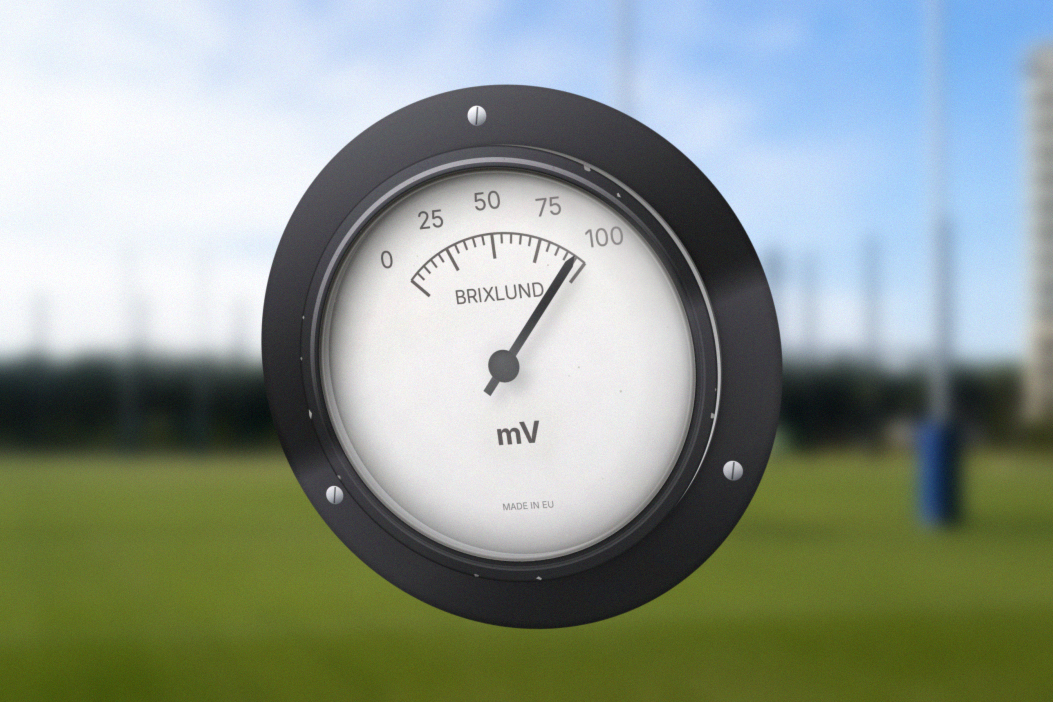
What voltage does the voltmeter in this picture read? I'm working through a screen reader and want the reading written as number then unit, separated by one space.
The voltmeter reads 95 mV
